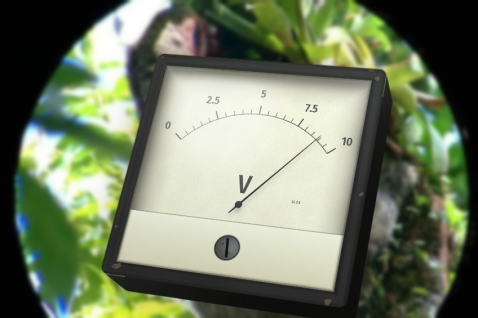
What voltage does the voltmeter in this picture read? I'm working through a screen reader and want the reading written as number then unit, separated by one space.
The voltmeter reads 9 V
